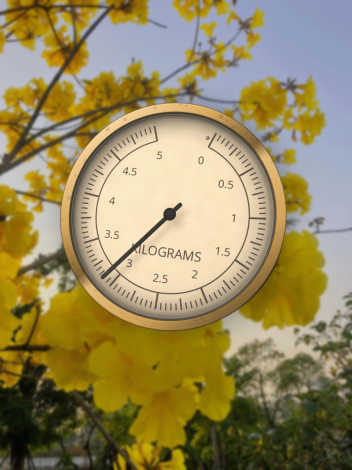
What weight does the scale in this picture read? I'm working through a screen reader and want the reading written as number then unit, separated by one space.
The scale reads 3.1 kg
